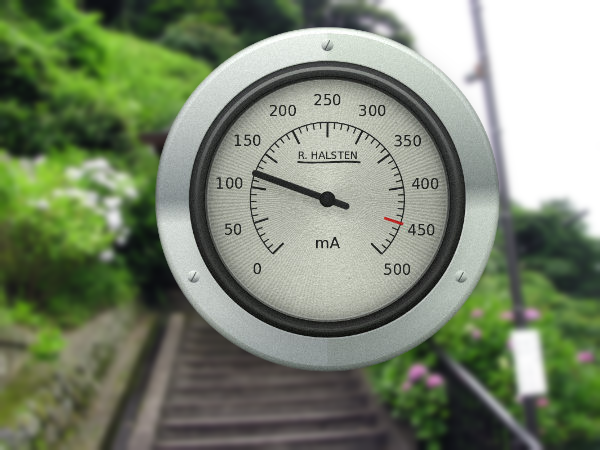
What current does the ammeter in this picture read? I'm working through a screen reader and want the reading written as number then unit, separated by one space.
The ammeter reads 120 mA
